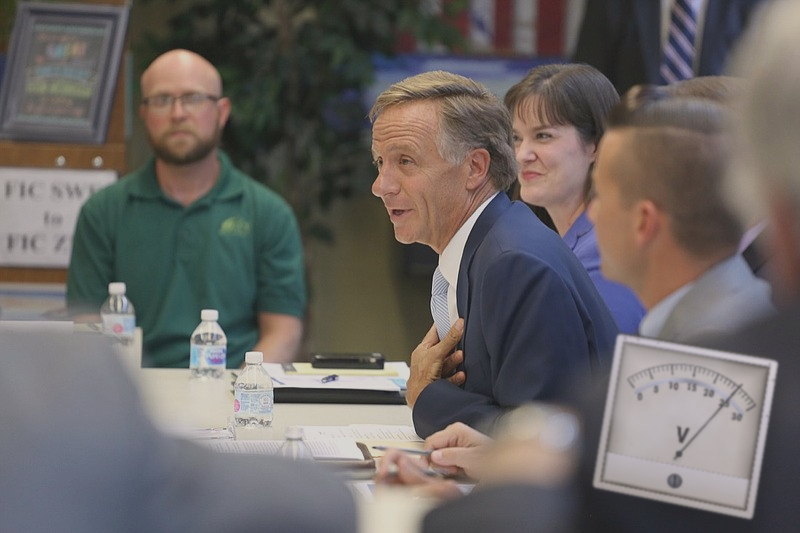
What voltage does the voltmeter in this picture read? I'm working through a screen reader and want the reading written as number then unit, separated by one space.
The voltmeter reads 25 V
